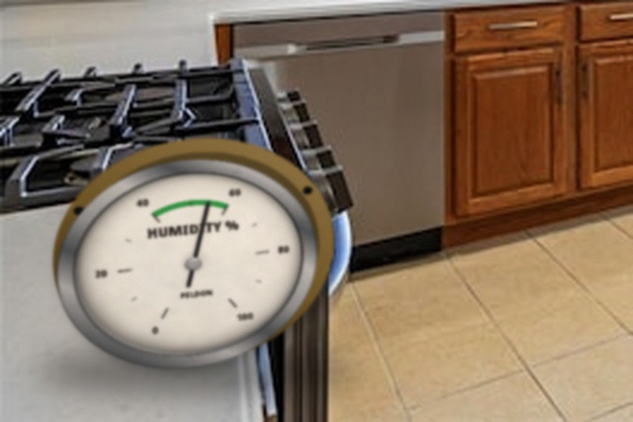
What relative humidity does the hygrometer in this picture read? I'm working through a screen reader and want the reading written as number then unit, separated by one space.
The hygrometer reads 55 %
